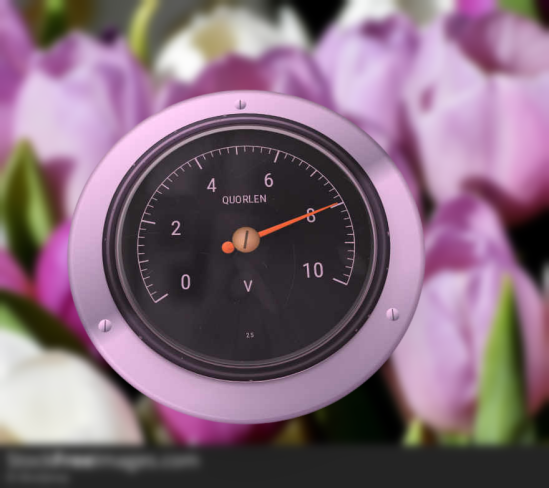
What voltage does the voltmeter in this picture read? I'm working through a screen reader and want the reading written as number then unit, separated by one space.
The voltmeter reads 8 V
